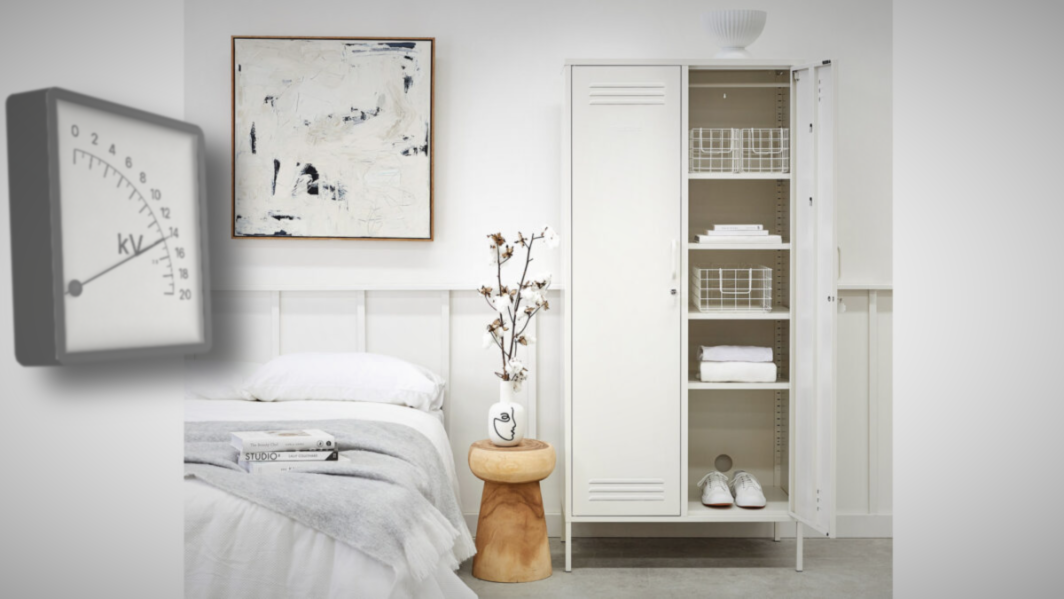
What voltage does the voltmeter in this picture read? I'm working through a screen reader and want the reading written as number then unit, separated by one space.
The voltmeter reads 14 kV
